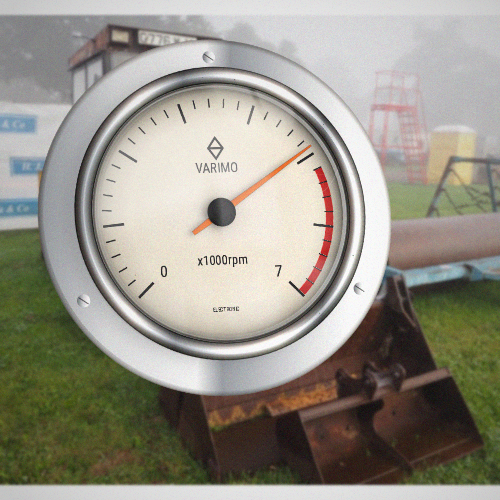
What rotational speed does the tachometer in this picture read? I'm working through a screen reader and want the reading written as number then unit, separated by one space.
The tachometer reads 4900 rpm
